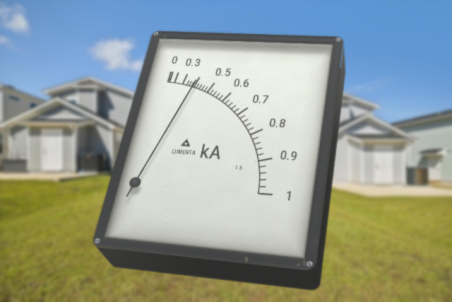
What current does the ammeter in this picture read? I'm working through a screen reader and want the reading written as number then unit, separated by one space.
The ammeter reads 0.4 kA
